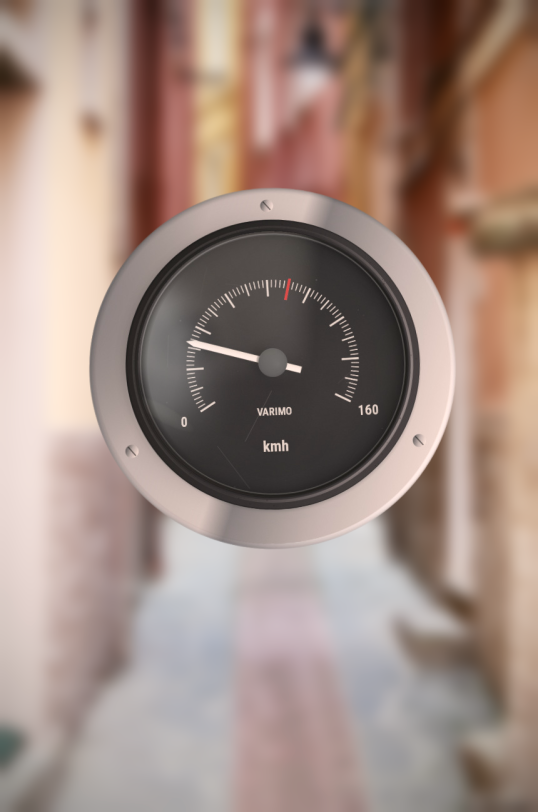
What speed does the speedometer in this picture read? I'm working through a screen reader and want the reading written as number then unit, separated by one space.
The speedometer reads 32 km/h
